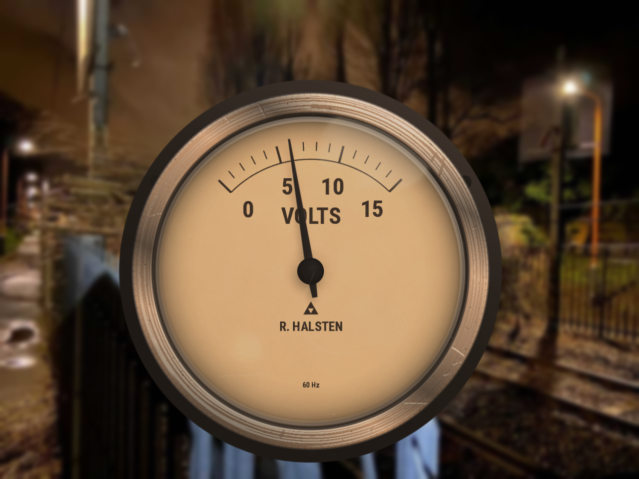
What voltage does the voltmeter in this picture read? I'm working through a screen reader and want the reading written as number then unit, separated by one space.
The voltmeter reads 6 V
